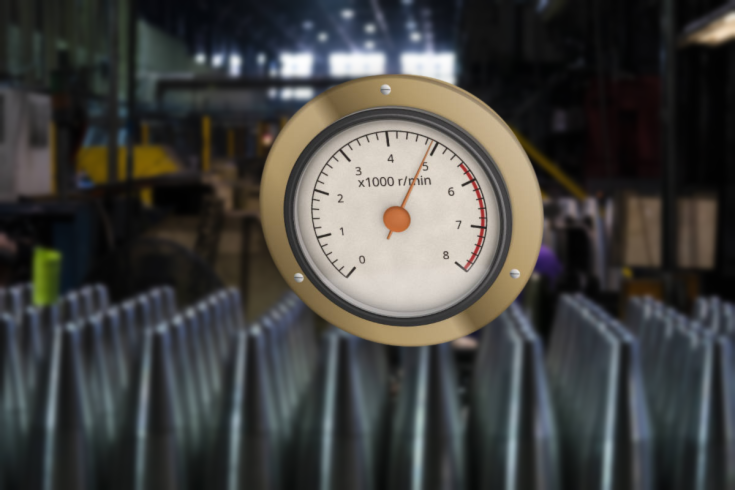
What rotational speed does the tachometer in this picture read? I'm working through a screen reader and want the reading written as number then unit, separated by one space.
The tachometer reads 4900 rpm
